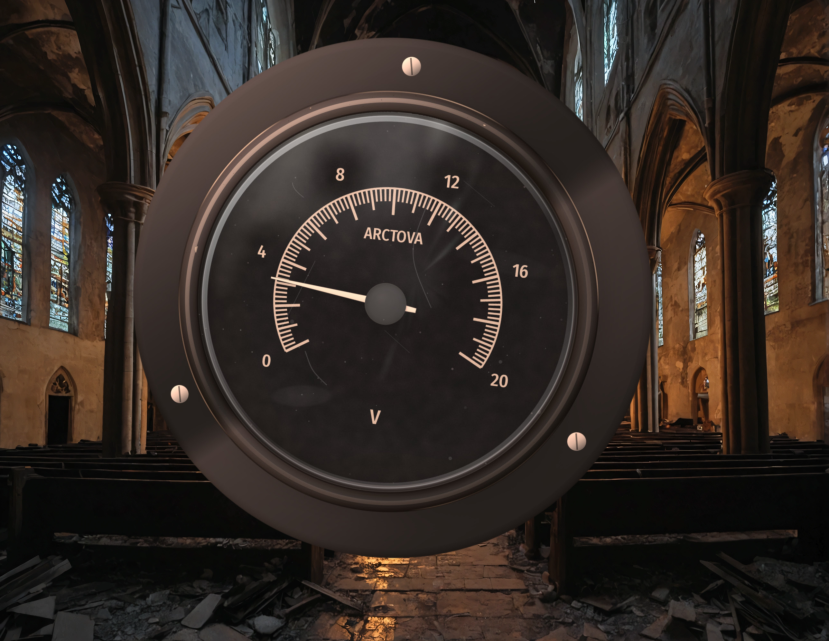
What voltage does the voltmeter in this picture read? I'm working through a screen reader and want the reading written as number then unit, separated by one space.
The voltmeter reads 3.2 V
